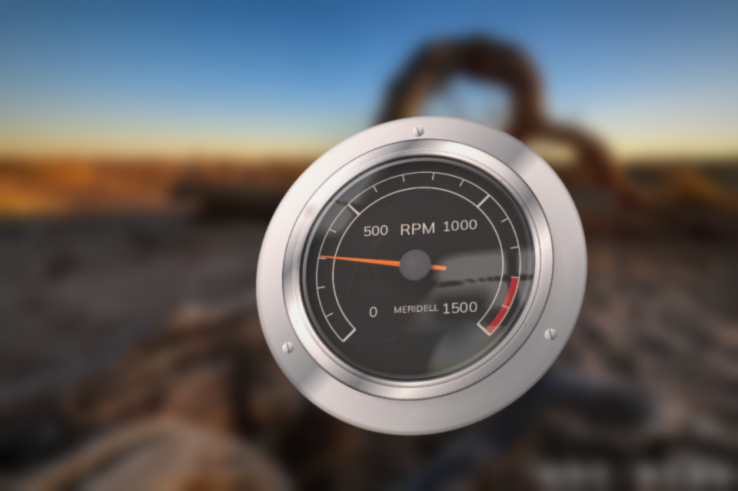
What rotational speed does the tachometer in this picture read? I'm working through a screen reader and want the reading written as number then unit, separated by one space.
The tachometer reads 300 rpm
